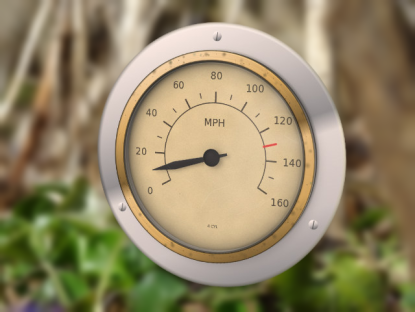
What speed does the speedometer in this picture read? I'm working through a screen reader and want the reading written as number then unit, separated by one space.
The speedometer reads 10 mph
